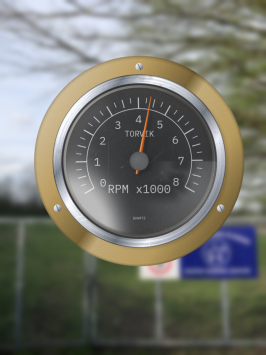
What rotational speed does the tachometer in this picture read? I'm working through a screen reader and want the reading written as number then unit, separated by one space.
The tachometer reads 4375 rpm
